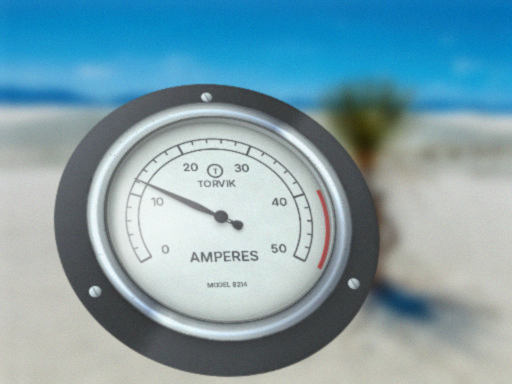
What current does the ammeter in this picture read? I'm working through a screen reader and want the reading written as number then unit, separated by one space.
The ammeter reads 12 A
